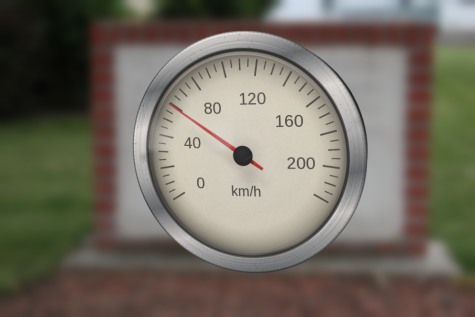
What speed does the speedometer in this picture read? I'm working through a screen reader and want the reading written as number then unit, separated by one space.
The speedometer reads 60 km/h
